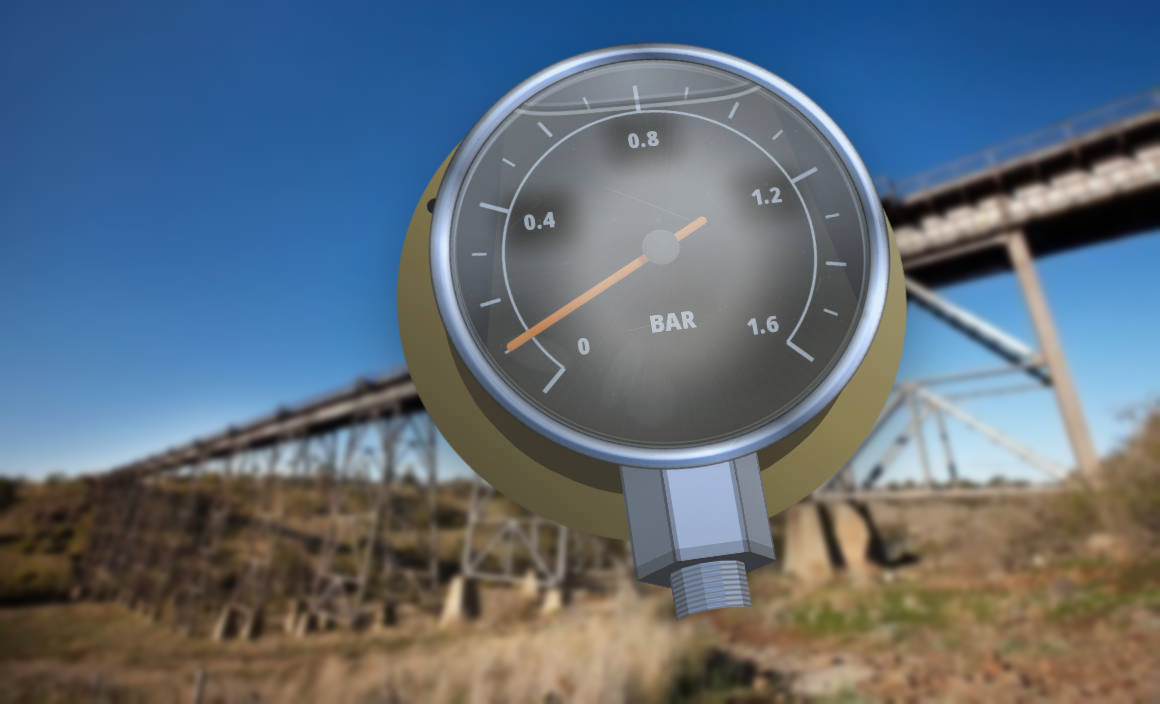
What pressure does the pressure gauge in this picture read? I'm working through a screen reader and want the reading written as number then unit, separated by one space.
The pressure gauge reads 0.1 bar
